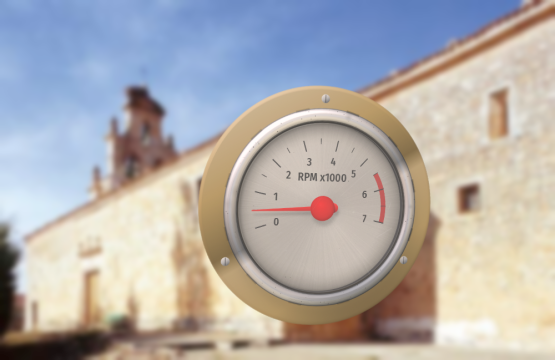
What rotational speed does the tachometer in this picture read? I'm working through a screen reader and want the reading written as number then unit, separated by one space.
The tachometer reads 500 rpm
